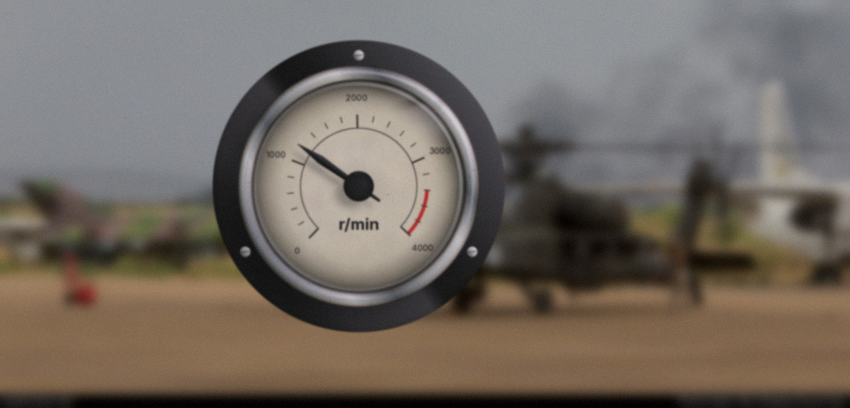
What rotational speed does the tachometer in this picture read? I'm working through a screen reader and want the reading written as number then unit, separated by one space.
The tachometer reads 1200 rpm
